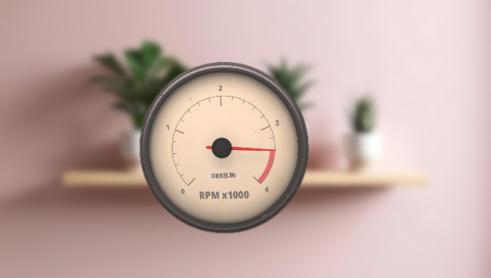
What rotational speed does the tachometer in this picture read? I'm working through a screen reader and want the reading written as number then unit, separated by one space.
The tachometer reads 3400 rpm
